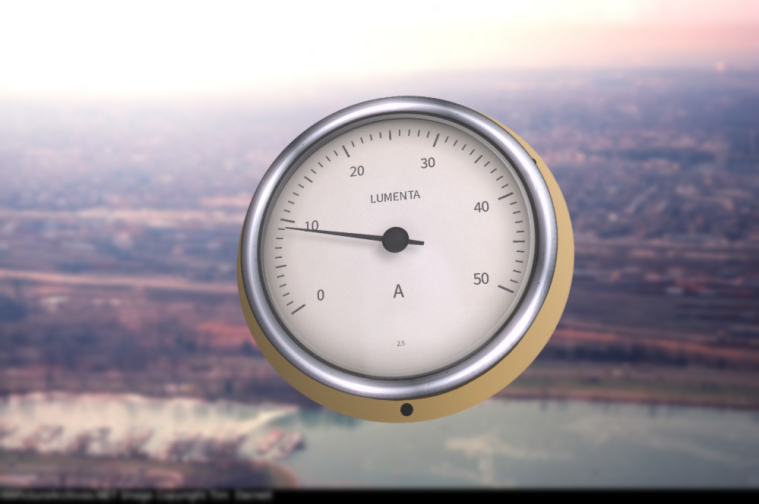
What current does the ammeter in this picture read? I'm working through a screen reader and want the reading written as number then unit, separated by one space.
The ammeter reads 9 A
